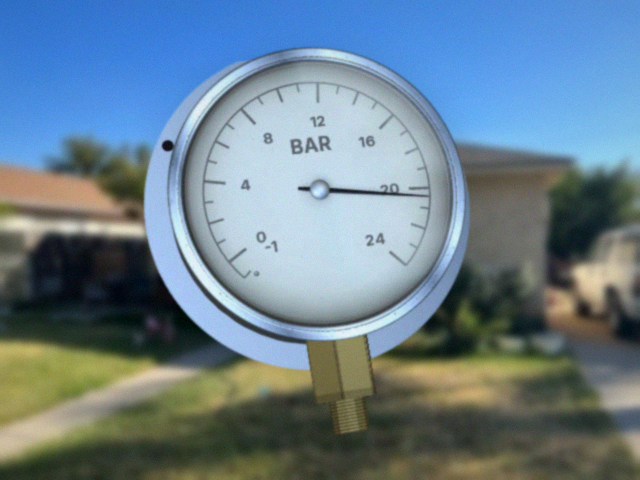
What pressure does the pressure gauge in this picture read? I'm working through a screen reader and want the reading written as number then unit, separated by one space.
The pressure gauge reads 20.5 bar
